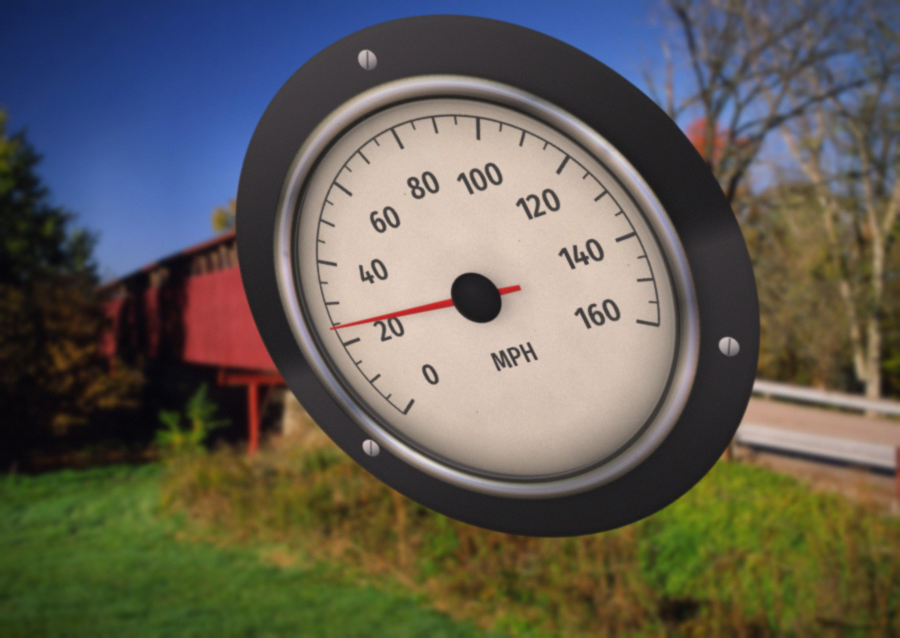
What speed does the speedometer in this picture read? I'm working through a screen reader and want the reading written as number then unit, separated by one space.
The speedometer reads 25 mph
